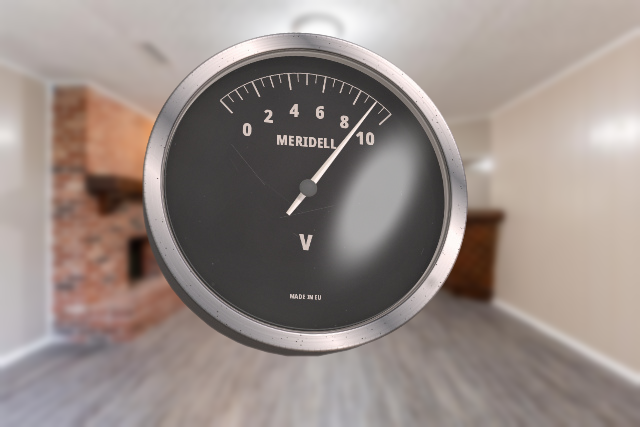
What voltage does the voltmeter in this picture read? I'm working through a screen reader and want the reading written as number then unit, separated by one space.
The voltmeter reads 9 V
